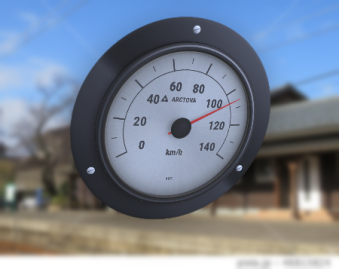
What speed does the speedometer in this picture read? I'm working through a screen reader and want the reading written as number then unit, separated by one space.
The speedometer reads 105 km/h
